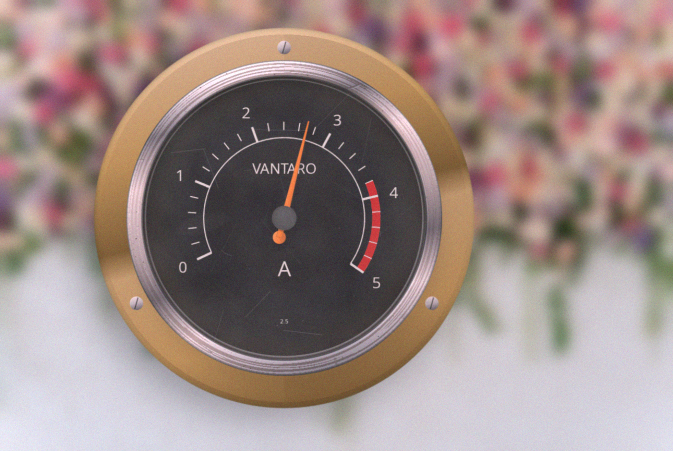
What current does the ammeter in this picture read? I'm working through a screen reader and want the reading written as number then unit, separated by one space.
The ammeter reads 2.7 A
